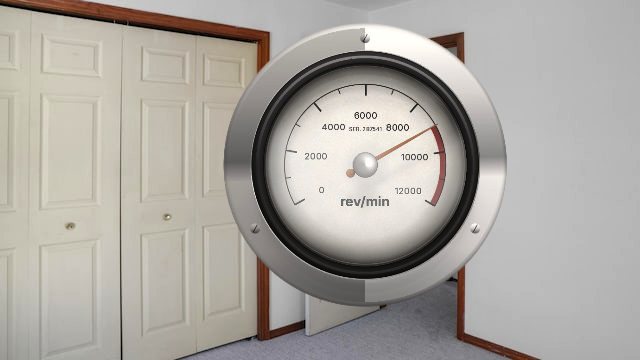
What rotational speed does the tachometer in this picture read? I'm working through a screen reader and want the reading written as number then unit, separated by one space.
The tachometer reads 9000 rpm
